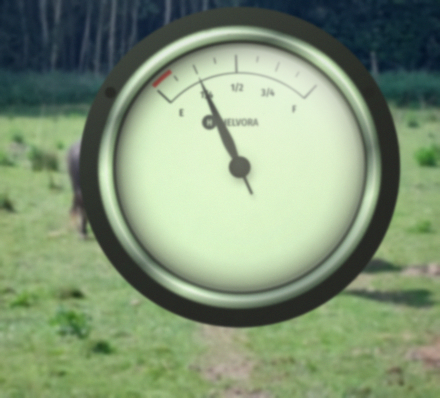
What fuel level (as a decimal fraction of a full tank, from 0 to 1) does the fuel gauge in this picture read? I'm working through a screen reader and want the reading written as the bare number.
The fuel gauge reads 0.25
